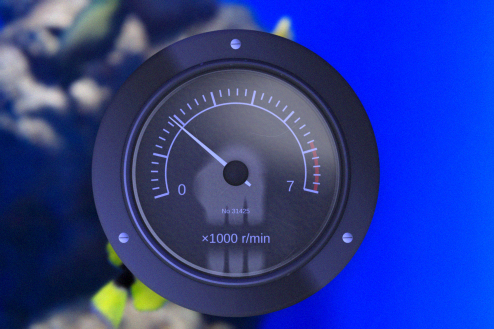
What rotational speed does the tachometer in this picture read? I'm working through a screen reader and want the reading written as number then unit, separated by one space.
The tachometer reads 1900 rpm
